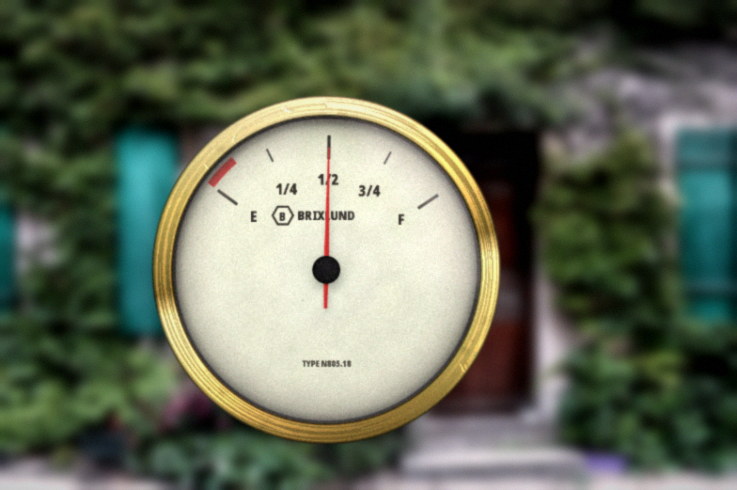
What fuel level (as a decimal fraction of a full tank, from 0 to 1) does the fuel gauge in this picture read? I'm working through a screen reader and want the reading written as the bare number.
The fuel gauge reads 0.5
